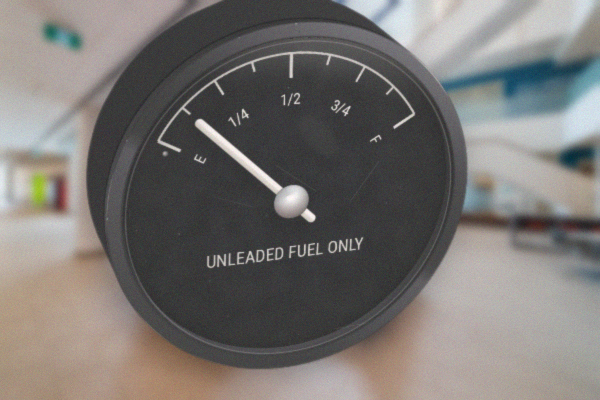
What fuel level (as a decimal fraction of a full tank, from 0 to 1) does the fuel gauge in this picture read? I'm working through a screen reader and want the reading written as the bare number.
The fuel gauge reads 0.125
